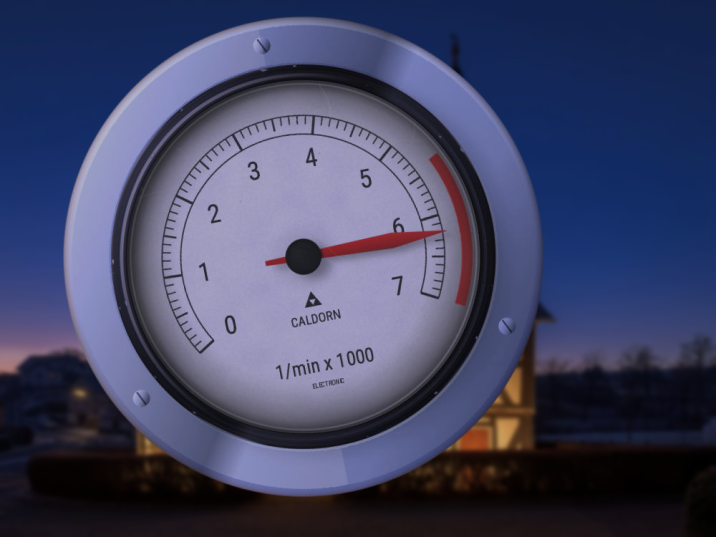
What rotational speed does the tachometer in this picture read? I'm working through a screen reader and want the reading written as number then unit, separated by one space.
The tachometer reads 6200 rpm
